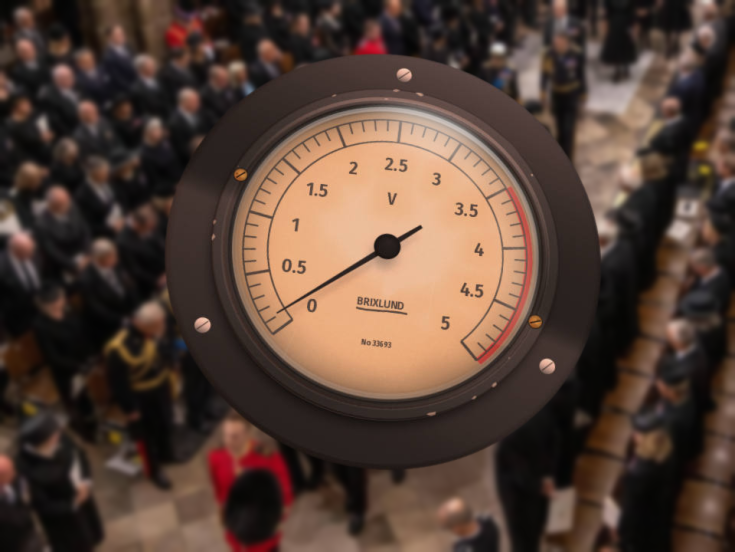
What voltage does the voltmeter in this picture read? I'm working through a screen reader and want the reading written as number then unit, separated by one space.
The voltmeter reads 0.1 V
